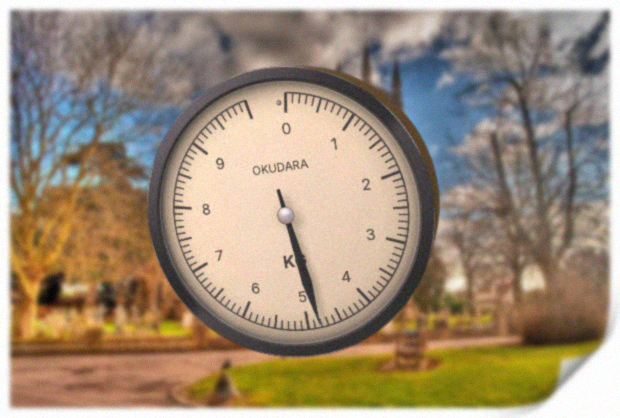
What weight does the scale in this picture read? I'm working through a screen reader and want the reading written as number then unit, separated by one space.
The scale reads 4.8 kg
